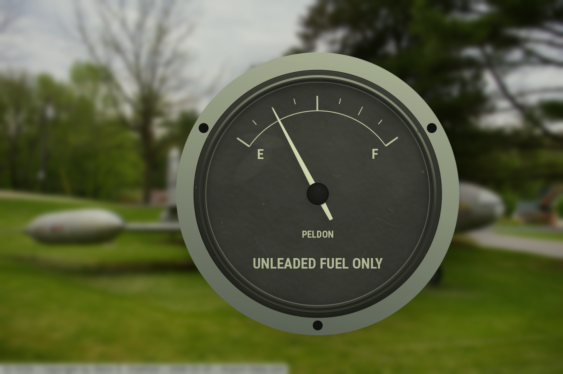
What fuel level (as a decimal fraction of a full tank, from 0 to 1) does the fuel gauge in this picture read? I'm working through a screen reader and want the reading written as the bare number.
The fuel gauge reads 0.25
